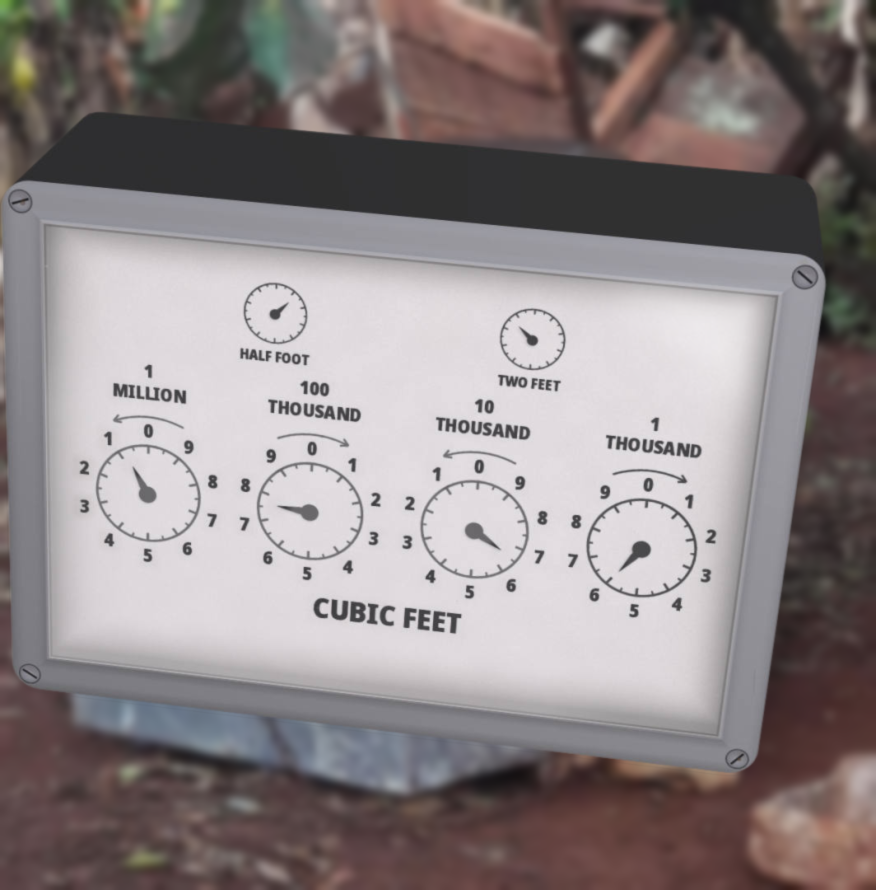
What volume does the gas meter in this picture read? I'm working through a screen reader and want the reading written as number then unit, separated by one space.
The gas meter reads 76600 ft³
